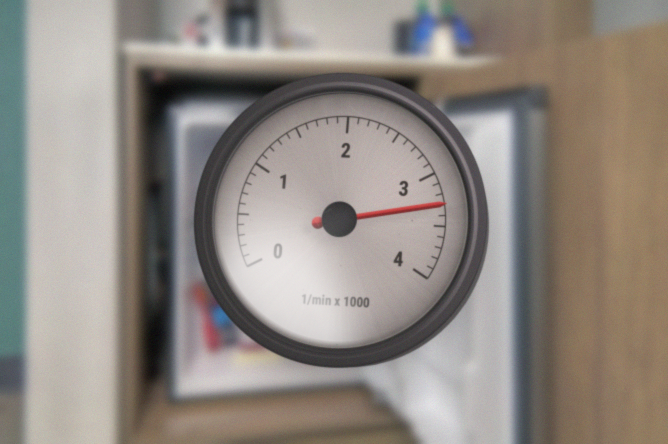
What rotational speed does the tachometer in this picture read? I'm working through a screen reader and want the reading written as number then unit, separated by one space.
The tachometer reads 3300 rpm
